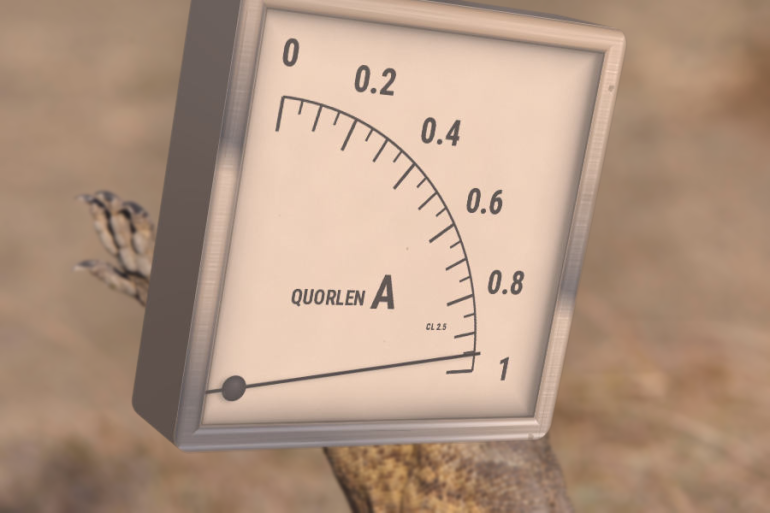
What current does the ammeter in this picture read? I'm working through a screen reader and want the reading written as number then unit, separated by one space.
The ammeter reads 0.95 A
